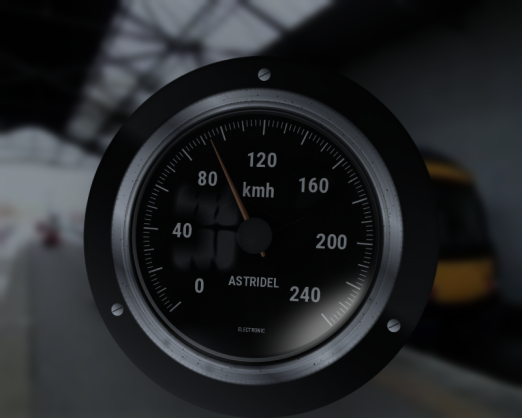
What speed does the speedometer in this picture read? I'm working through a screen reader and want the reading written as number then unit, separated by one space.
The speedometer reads 94 km/h
